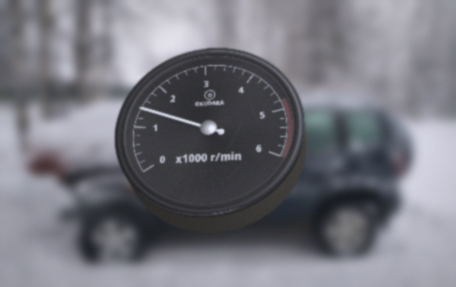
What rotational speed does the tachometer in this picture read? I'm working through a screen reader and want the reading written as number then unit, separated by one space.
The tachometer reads 1400 rpm
